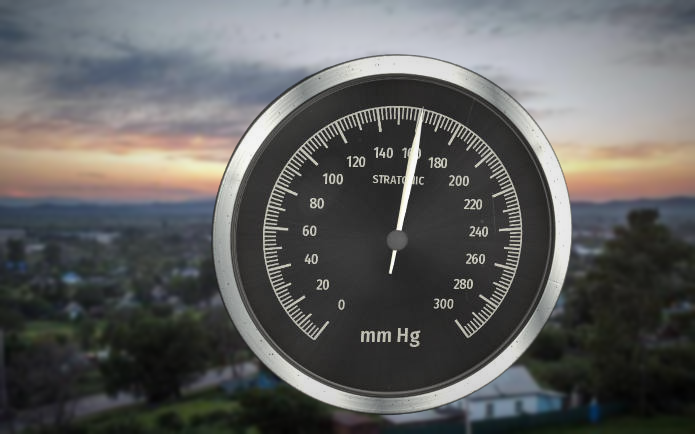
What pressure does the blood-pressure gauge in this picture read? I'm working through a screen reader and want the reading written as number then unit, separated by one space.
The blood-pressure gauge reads 160 mmHg
